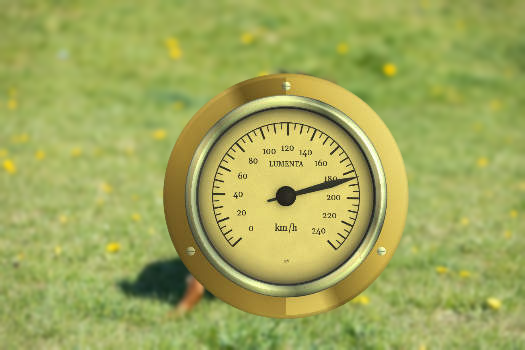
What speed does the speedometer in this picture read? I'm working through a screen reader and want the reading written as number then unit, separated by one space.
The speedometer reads 185 km/h
